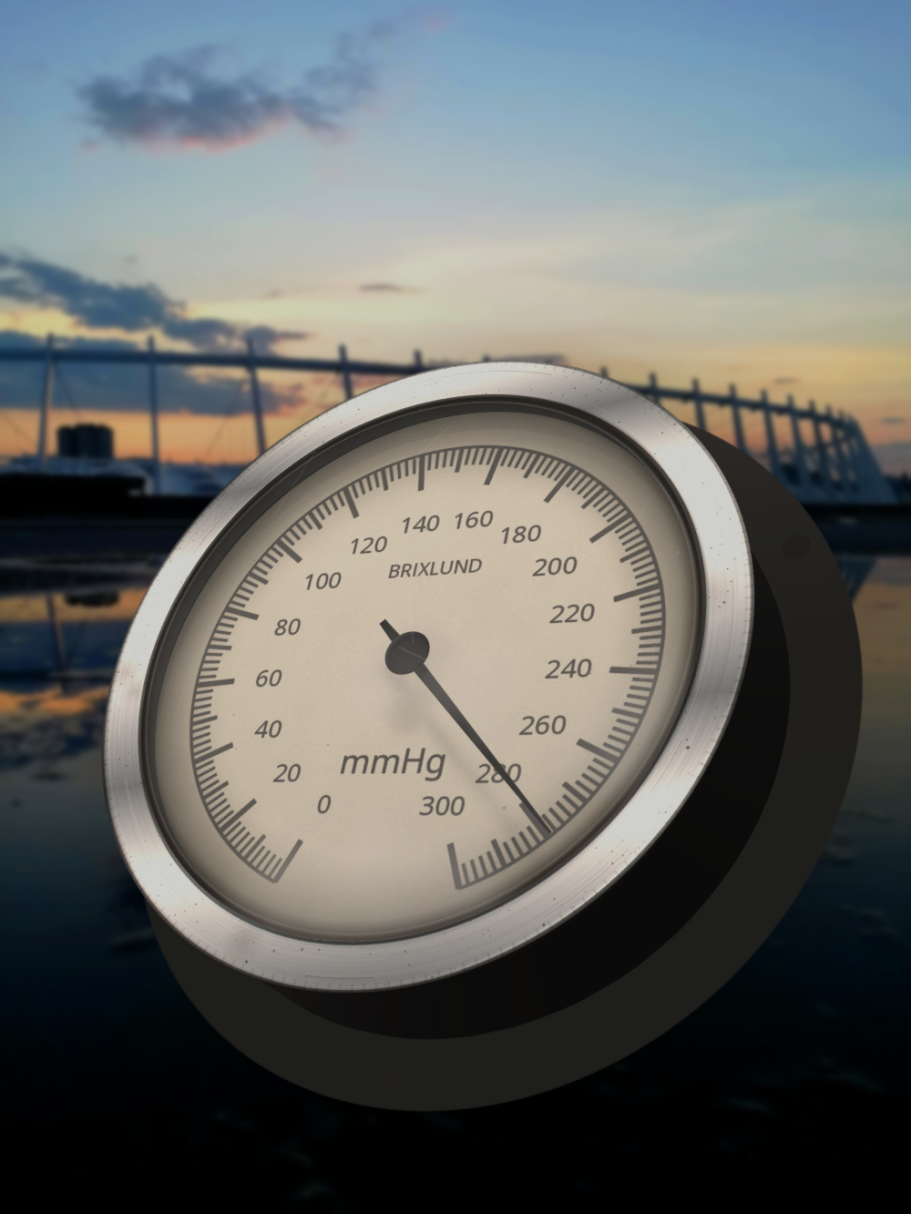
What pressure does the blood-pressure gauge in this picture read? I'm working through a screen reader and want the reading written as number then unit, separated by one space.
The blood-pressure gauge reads 279 mmHg
